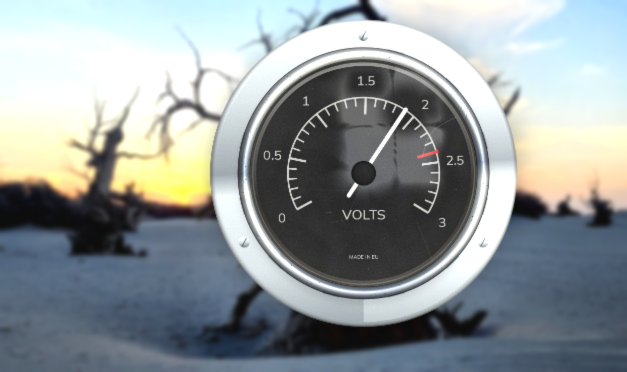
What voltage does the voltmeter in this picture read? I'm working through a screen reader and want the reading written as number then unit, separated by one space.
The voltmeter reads 1.9 V
